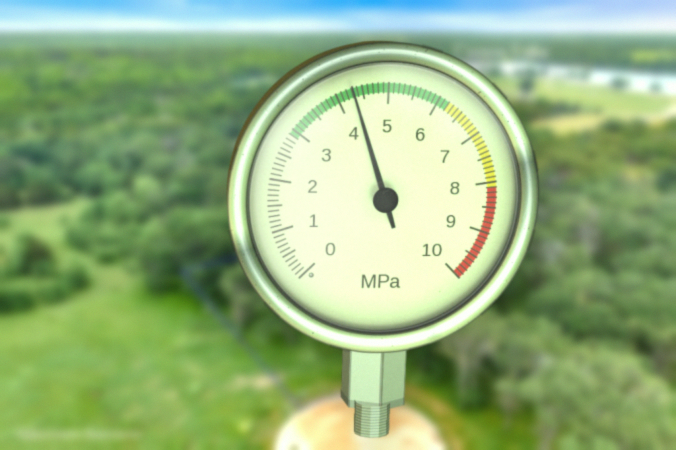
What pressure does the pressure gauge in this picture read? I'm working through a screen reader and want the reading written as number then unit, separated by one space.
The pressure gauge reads 4.3 MPa
